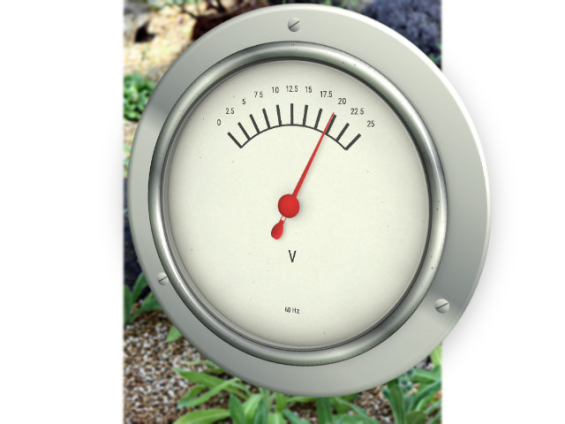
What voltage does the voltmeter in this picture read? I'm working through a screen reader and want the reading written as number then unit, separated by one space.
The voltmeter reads 20 V
